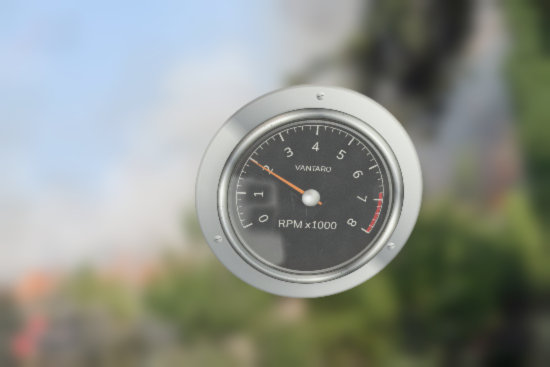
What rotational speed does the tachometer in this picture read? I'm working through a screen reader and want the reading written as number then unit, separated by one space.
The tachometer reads 2000 rpm
